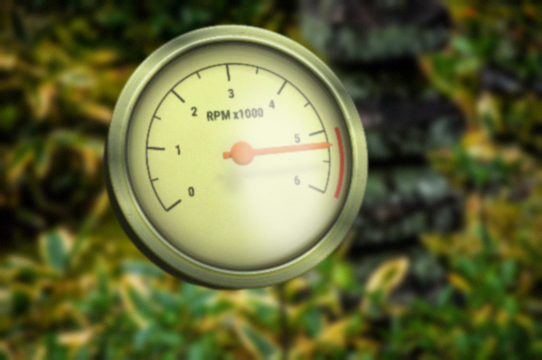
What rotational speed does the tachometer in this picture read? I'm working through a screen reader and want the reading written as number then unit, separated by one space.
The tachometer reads 5250 rpm
